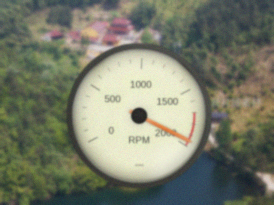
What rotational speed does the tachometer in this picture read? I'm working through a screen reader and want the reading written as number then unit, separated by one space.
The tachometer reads 1950 rpm
